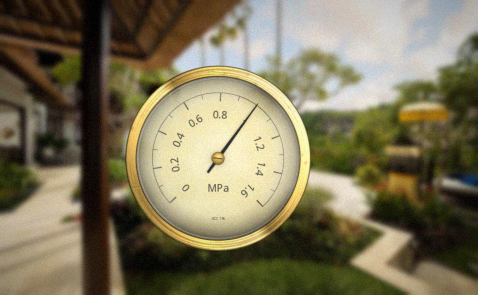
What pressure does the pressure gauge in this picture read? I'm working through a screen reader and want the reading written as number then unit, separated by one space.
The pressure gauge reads 1 MPa
